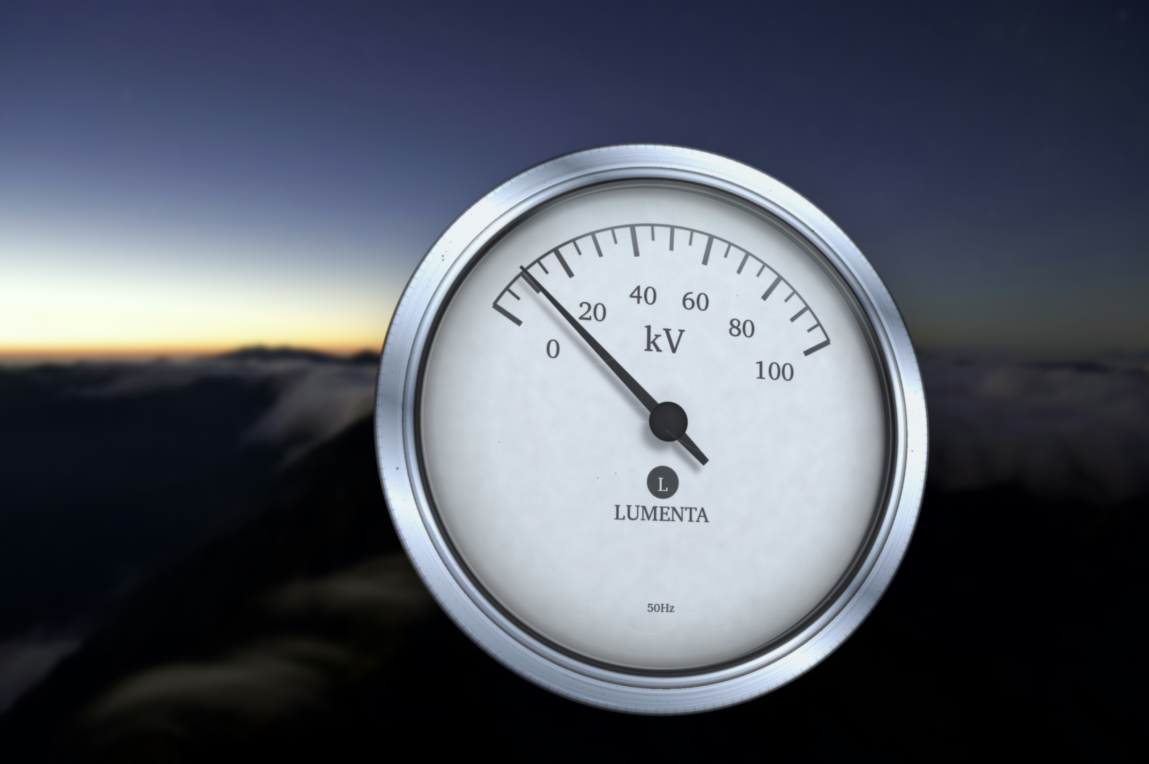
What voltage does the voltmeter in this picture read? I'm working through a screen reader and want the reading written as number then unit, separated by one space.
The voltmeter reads 10 kV
